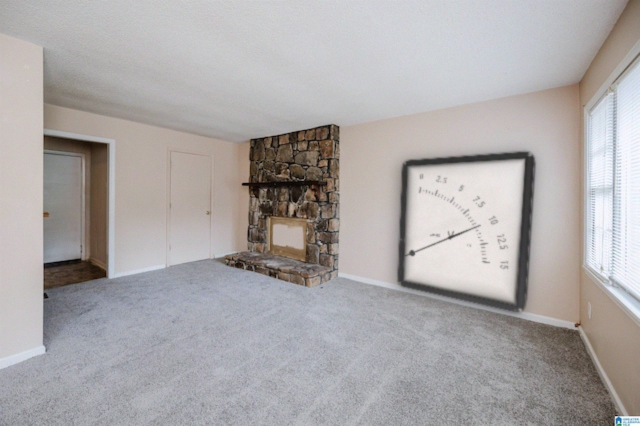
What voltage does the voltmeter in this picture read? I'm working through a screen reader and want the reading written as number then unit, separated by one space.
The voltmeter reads 10 V
